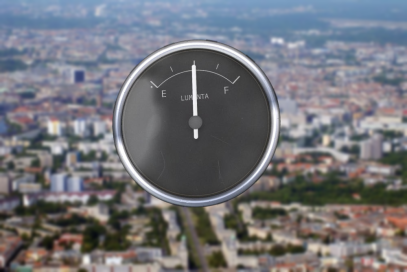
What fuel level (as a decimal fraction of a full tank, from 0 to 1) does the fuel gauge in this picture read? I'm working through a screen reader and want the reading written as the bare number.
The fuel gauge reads 0.5
